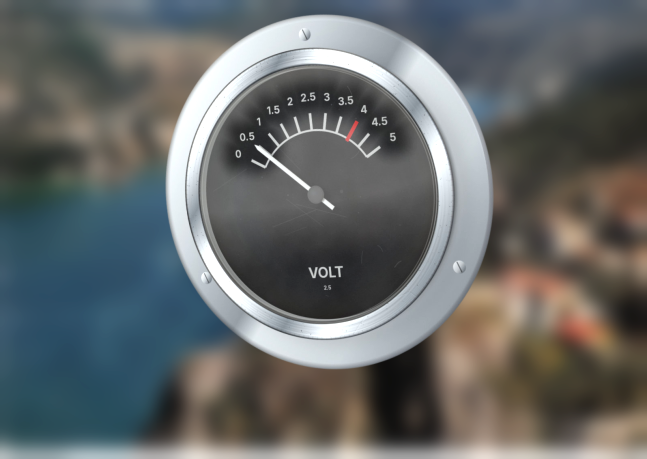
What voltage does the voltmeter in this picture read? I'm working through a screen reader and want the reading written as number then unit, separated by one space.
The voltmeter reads 0.5 V
